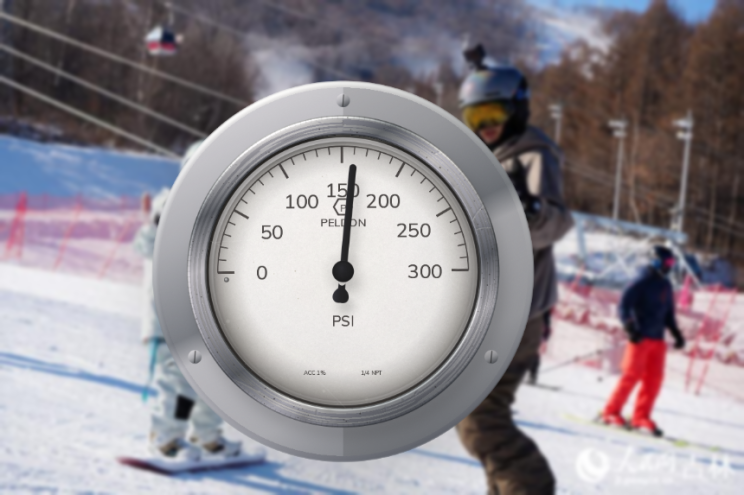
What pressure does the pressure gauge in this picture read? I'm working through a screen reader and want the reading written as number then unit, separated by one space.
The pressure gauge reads 160 psi
